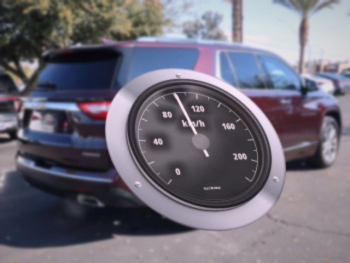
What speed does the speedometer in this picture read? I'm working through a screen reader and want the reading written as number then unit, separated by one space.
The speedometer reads 100 km/h
